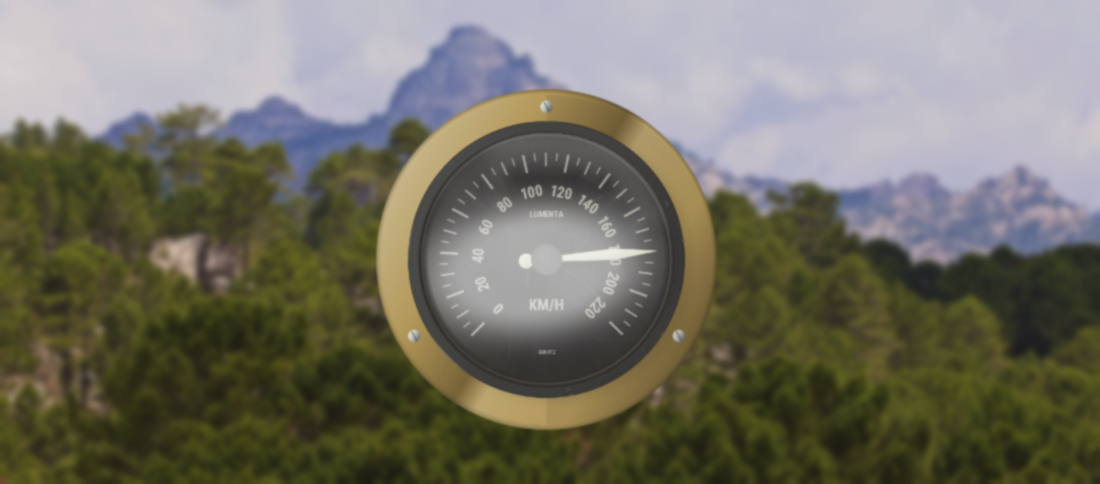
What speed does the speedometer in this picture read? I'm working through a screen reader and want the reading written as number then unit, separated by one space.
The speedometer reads 180 km/h
